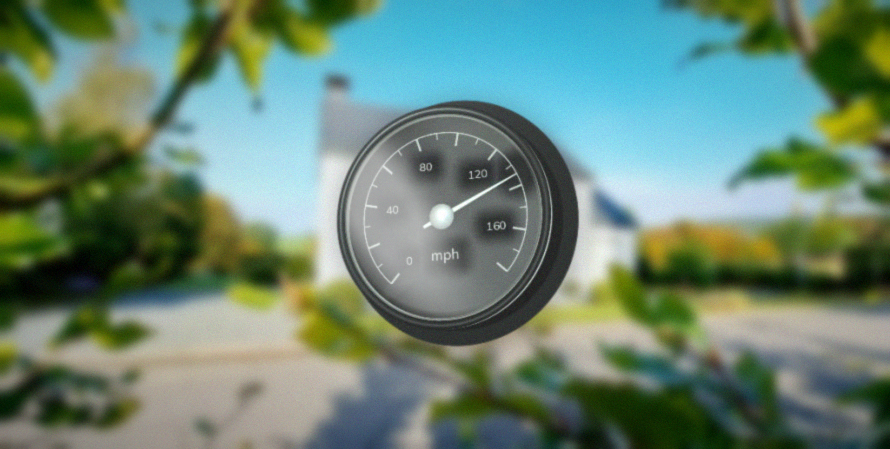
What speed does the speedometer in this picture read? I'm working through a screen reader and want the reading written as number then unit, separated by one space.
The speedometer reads 135 mph
